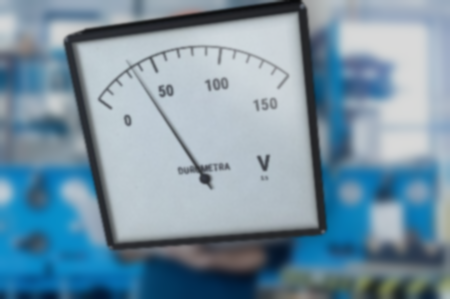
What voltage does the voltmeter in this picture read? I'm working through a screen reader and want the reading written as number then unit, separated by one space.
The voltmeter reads 35 V
